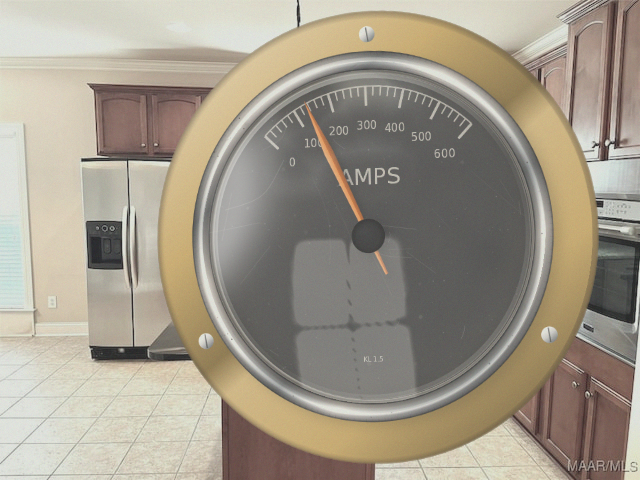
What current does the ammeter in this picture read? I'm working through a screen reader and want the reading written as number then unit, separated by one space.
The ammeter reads 140 A
